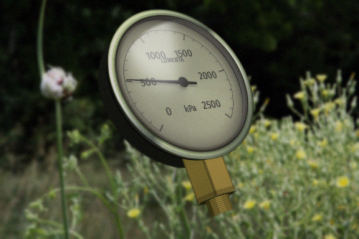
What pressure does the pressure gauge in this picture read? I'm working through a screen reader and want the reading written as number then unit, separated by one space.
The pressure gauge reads 500 kPa
